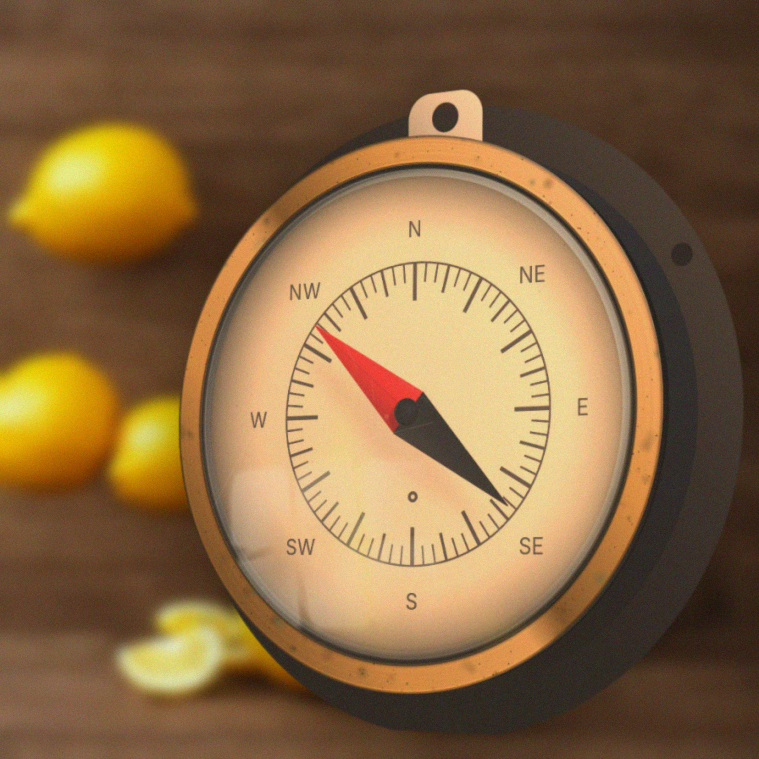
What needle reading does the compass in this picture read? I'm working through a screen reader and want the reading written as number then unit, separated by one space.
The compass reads 310 °
